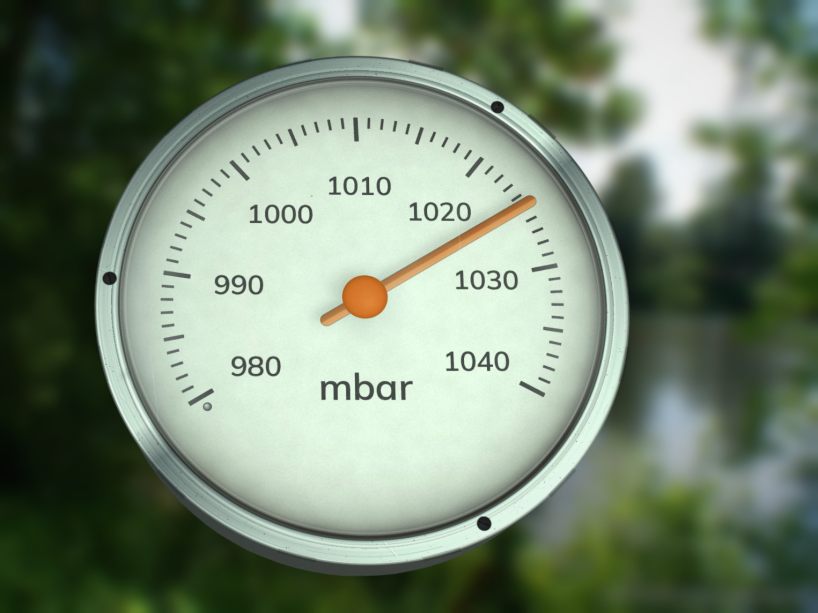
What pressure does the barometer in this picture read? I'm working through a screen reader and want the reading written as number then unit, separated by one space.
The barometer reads 1025 mbar
